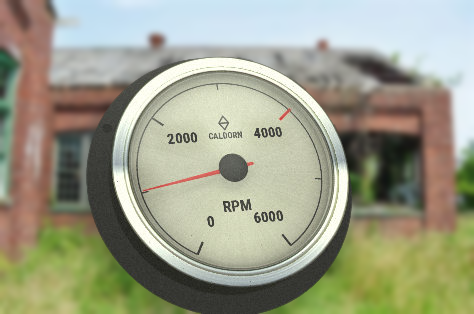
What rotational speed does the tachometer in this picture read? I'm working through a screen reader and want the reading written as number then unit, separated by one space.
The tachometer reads 1000 rpm
